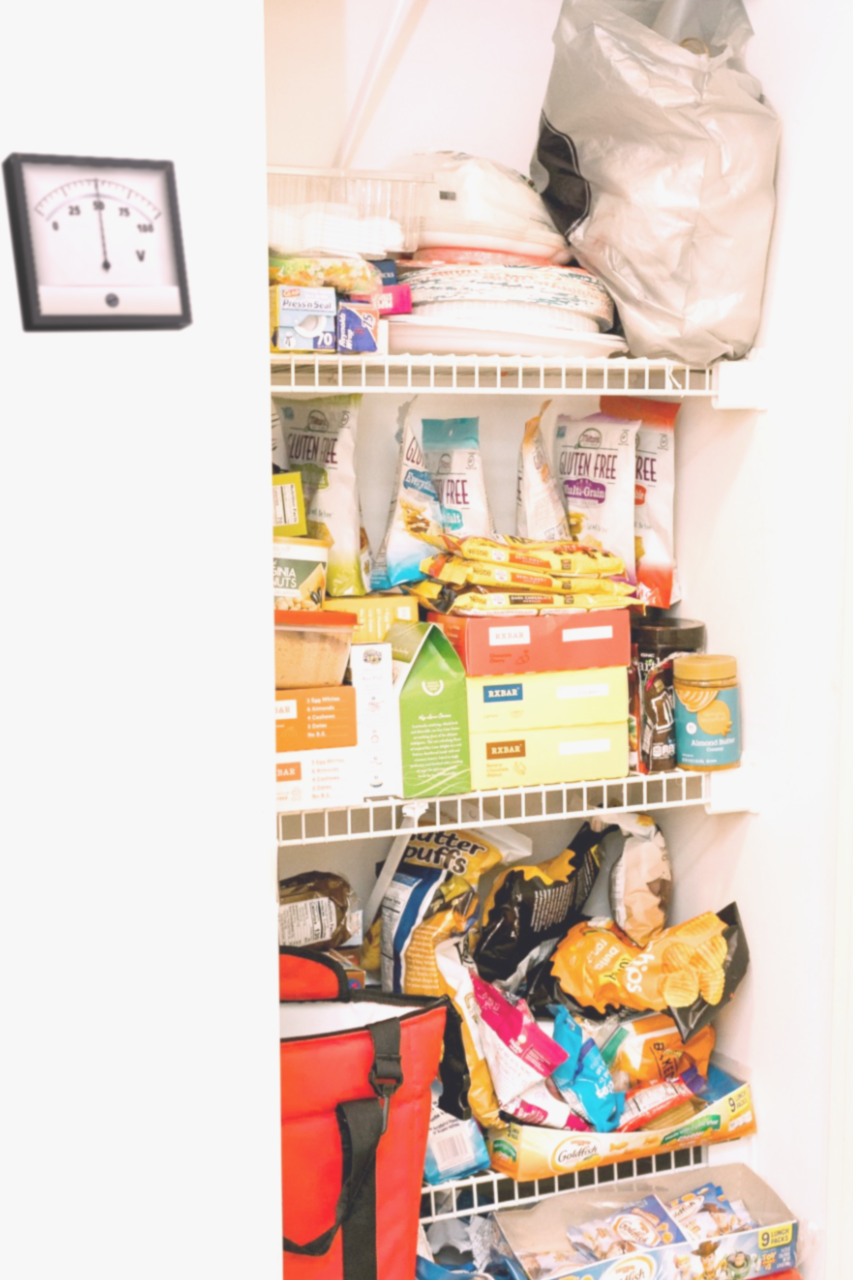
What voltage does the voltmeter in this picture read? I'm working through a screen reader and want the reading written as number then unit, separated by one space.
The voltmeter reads 50 V
